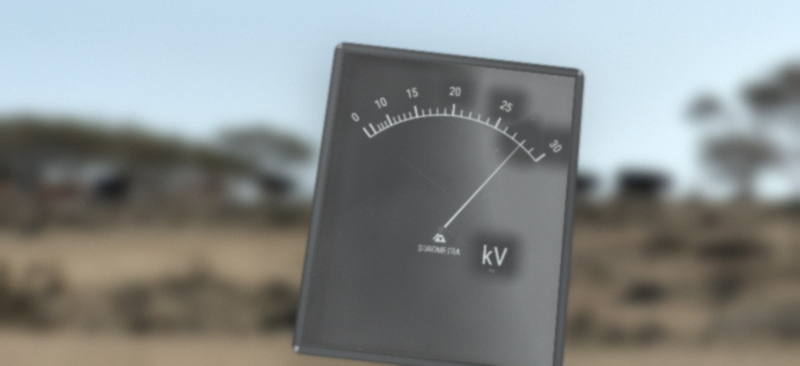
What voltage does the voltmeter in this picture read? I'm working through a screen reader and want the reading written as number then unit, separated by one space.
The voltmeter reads 28 kV
